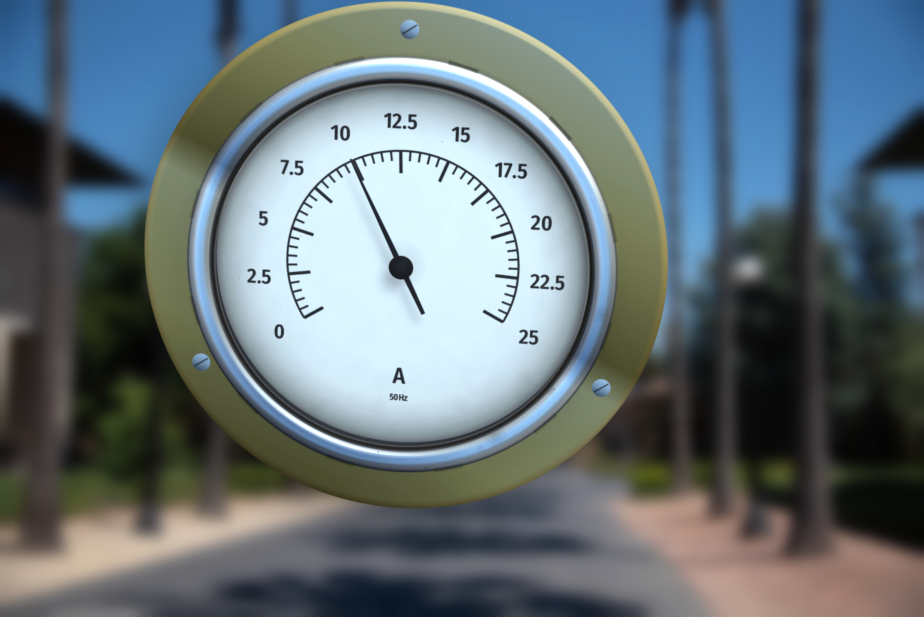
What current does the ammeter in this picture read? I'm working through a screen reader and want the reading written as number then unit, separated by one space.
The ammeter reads 10 A
